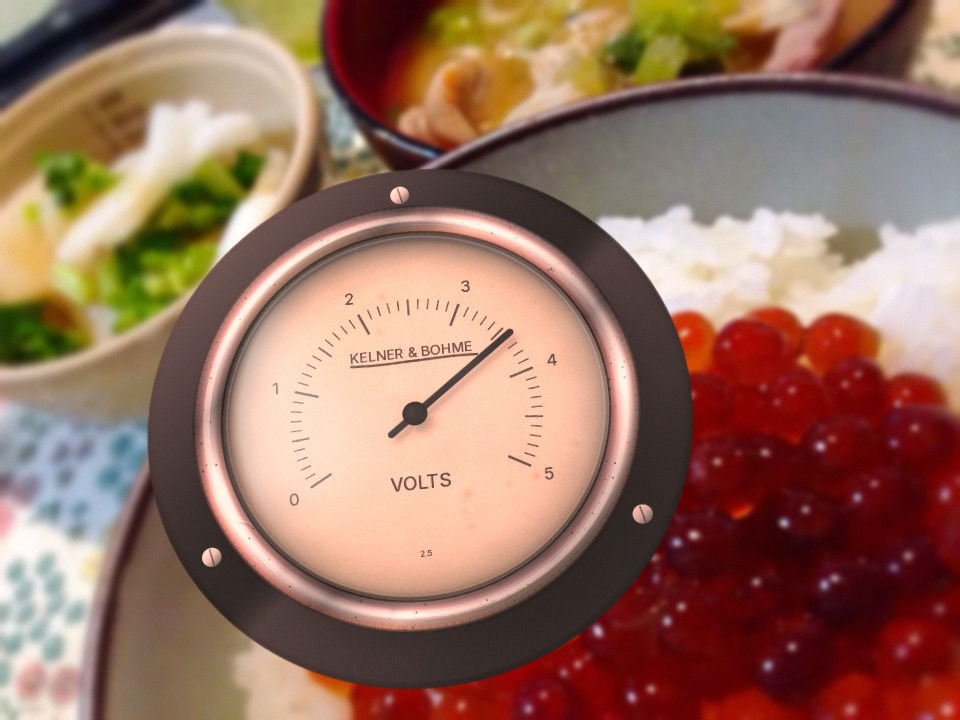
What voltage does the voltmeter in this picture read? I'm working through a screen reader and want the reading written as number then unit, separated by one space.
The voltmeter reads 3.6 V
